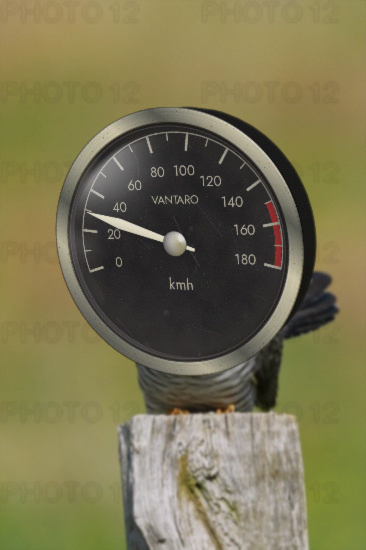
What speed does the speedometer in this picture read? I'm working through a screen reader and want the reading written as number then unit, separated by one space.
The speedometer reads 30 km/h
